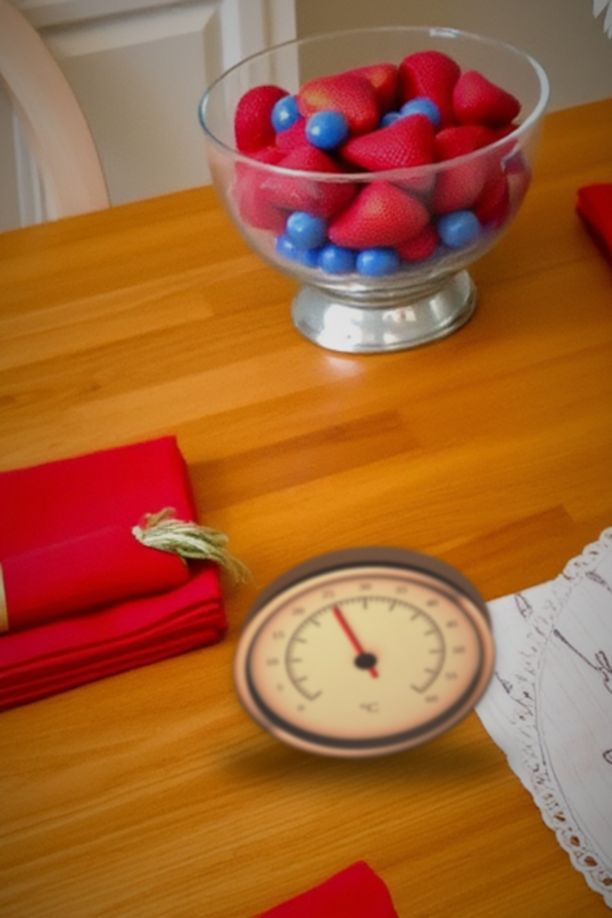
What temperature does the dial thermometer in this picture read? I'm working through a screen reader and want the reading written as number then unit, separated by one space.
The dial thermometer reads 25 °C
